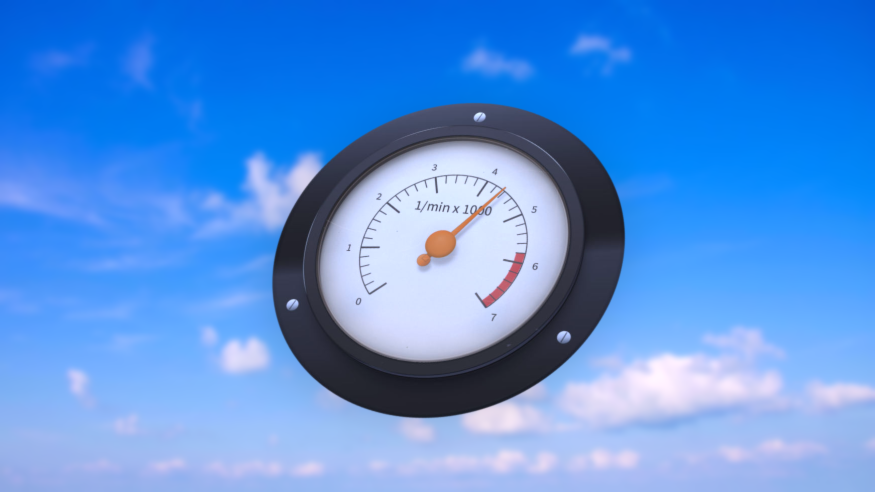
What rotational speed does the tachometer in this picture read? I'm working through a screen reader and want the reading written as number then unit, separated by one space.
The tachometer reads 4400 rpm
